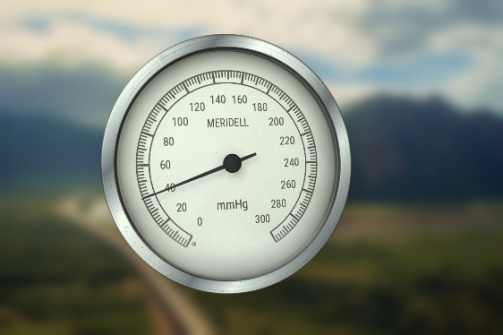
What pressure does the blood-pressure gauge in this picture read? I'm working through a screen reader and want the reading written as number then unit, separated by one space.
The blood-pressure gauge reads 40 mmHg
